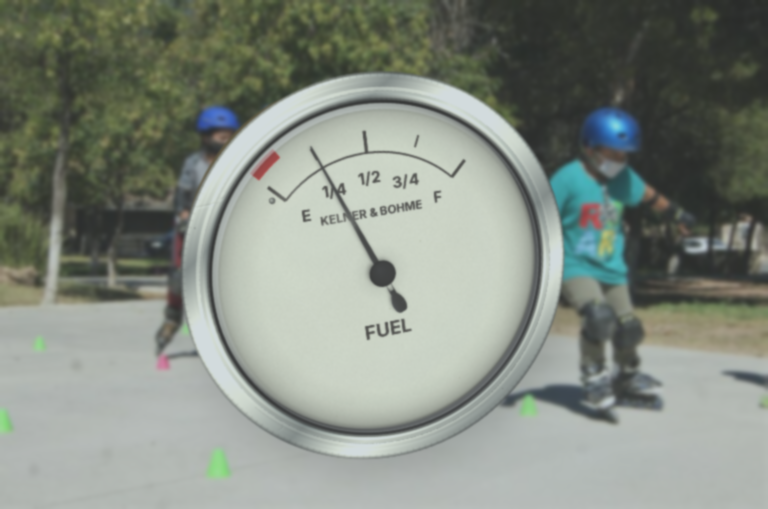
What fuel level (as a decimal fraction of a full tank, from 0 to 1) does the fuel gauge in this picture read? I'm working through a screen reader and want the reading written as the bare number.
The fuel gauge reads 0.25
